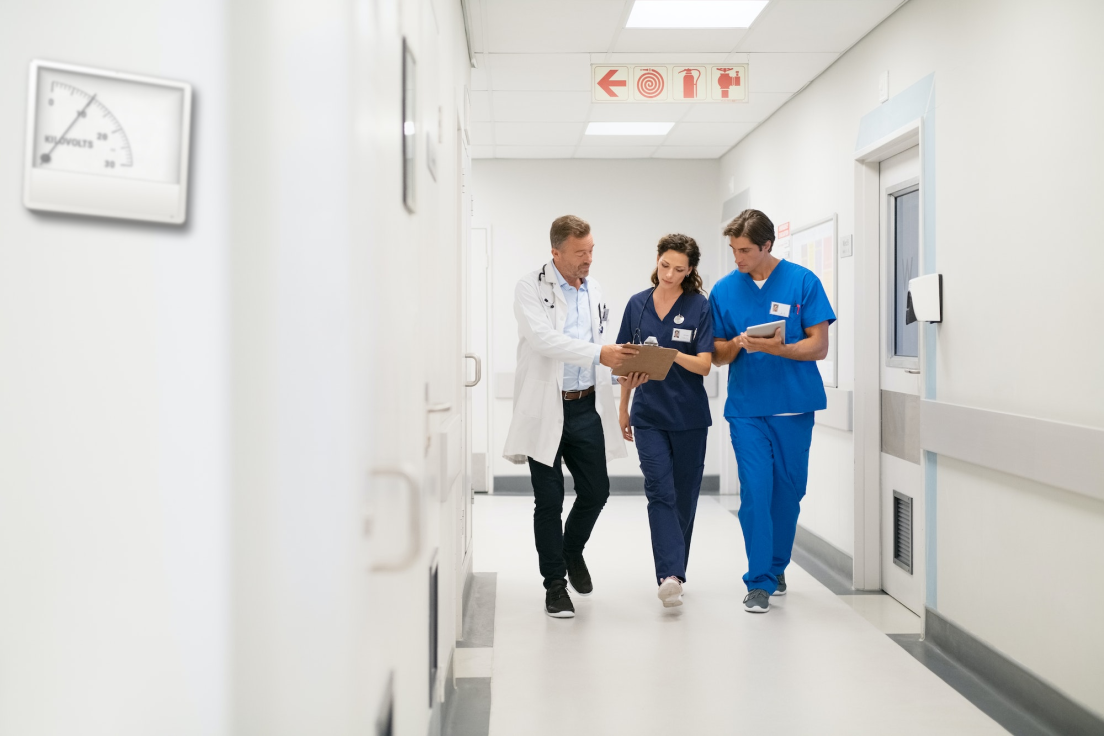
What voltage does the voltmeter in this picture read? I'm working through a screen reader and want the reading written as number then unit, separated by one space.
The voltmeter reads 10 kV
